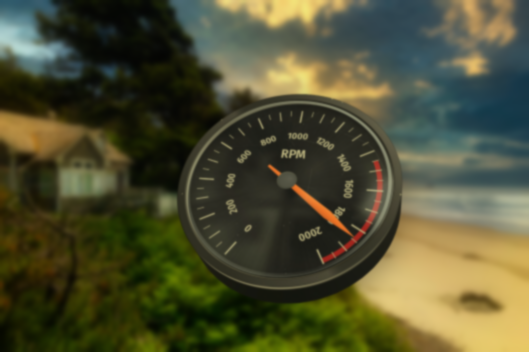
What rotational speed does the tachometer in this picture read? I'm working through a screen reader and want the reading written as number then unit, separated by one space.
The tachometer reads 1850 rpm
